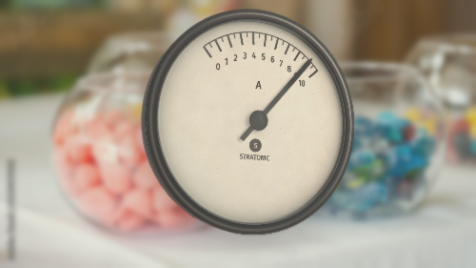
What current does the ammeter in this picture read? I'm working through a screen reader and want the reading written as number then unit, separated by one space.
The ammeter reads 9 A
